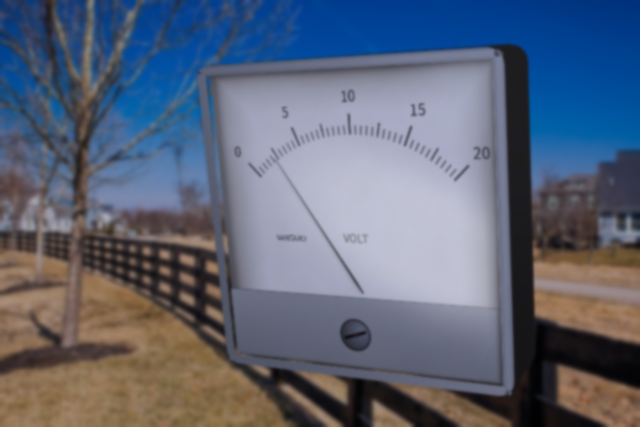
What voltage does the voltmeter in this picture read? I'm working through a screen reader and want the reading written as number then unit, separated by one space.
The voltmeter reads 2.5 V
